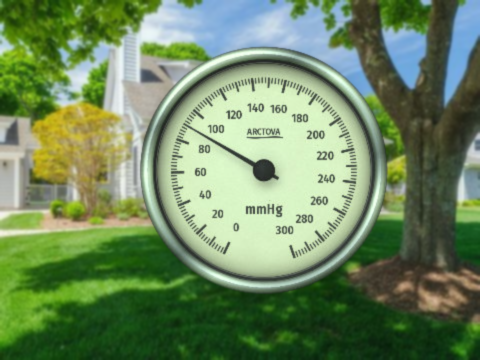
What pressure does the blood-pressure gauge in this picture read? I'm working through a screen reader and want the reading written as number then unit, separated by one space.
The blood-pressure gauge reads 90 mmHg
